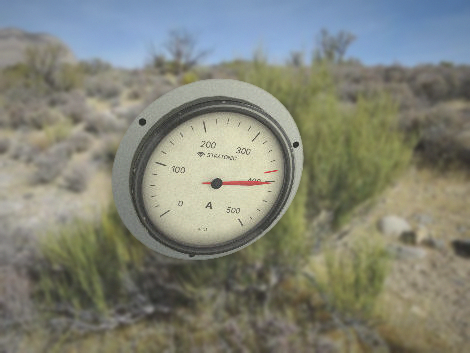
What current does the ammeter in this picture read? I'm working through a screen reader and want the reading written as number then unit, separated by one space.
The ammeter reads 400 A
